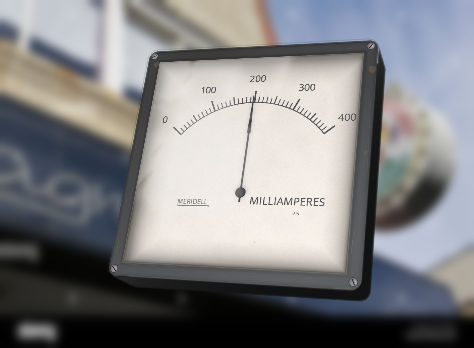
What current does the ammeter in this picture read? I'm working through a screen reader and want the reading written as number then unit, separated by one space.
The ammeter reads 200 mA
